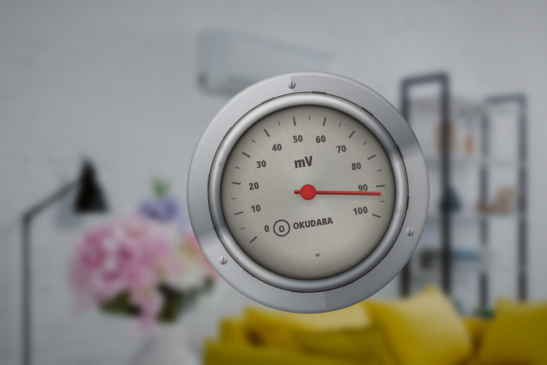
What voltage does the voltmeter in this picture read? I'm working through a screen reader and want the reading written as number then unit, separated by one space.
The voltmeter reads 92.5 mV
